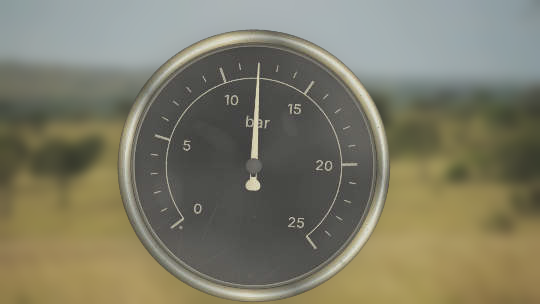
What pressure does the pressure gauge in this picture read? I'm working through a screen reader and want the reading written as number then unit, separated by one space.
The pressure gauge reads 12 bar
